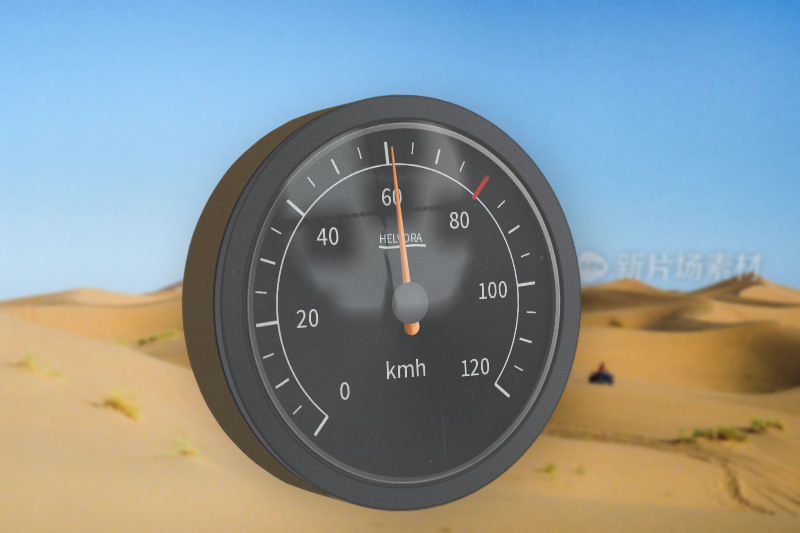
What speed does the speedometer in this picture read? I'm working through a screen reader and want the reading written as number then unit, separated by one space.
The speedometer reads 60 km/h
